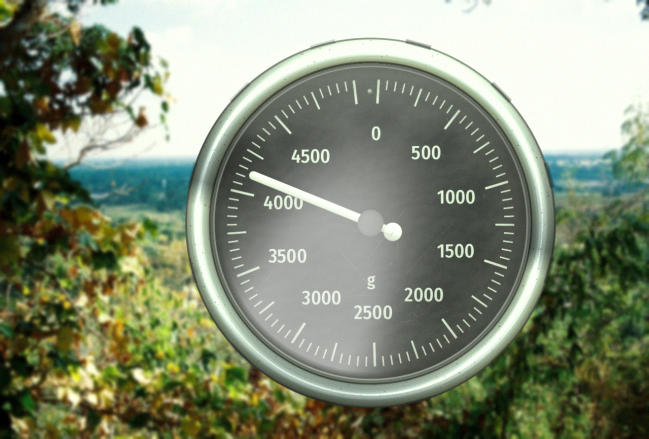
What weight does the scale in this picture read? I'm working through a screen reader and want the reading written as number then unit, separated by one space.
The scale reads 4125 g
